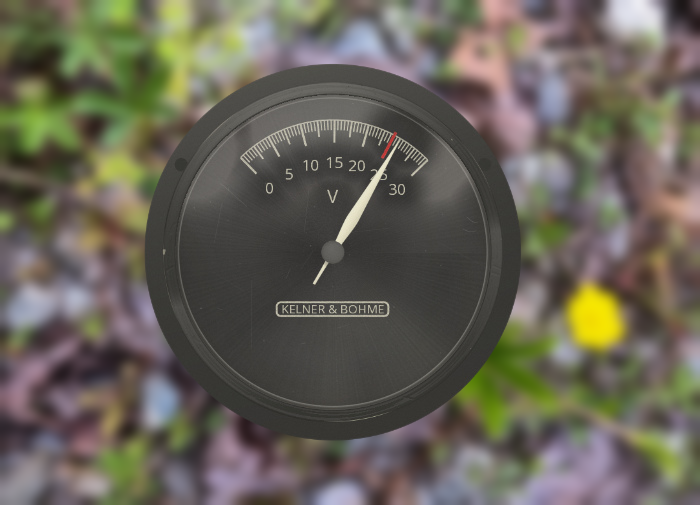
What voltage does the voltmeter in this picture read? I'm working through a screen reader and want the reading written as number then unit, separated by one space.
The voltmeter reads 25 V
